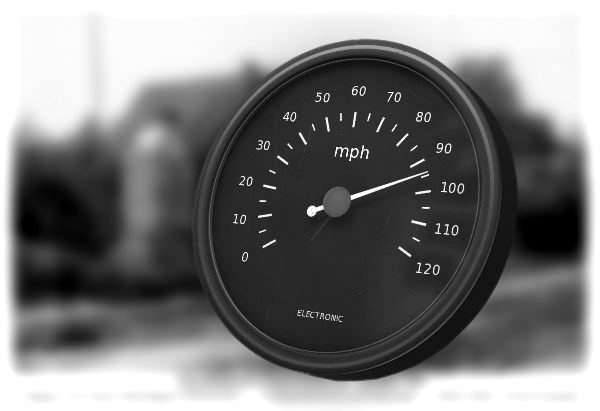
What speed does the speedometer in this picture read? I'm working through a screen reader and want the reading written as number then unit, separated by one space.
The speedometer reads 95 mph
